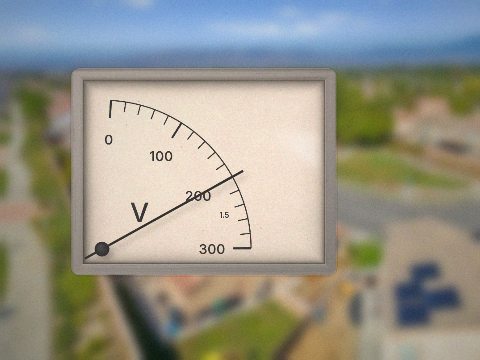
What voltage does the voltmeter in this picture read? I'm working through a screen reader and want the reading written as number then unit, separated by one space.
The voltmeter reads 200 V
